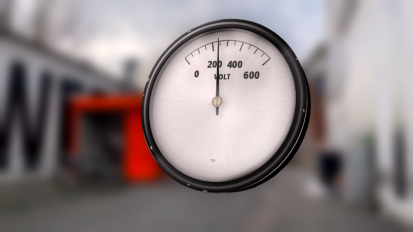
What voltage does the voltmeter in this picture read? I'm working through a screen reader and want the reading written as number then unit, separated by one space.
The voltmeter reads 250 V
